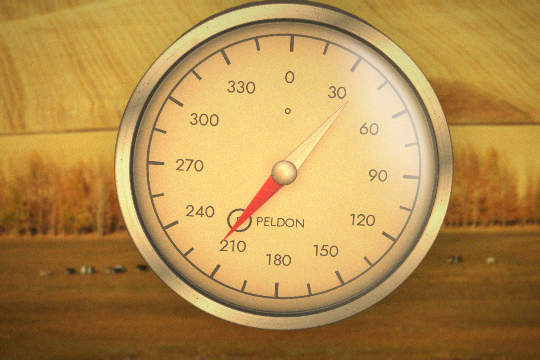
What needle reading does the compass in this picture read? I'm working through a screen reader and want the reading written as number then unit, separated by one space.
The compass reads 217.5 °
